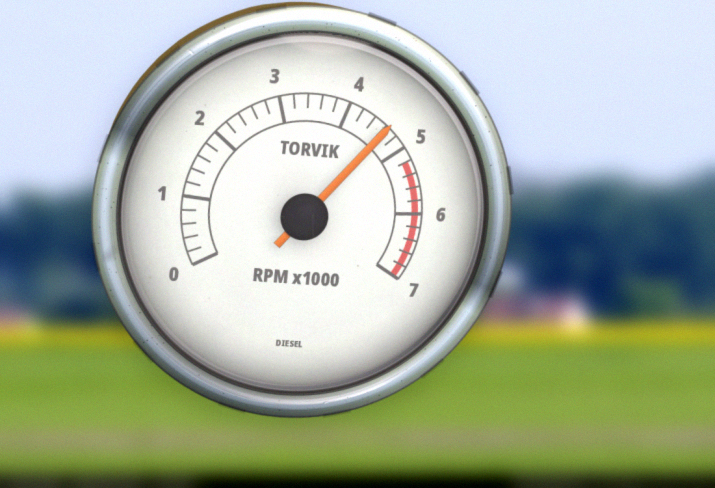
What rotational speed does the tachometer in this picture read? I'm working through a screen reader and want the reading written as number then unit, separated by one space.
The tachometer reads 4600 rpm
